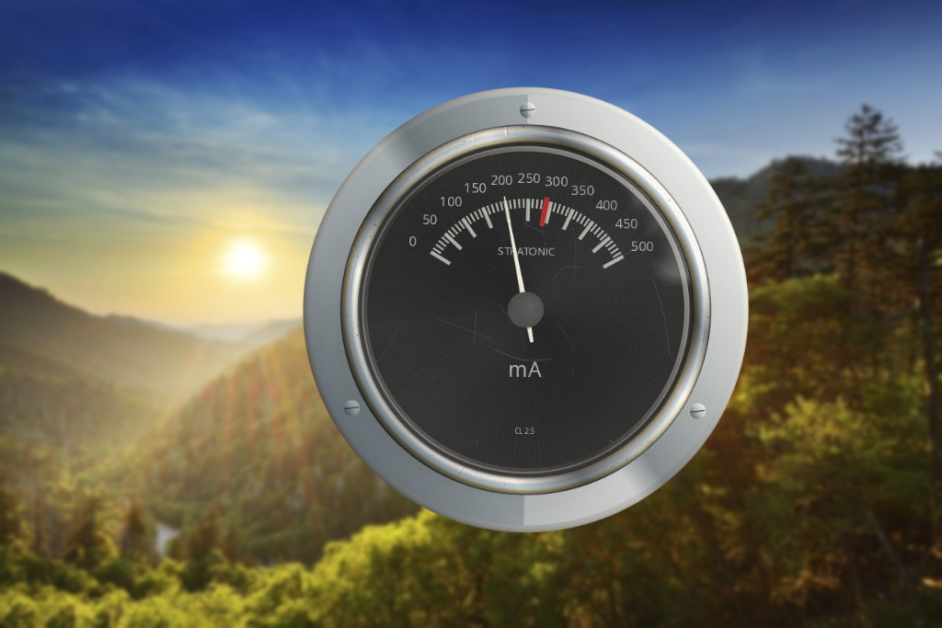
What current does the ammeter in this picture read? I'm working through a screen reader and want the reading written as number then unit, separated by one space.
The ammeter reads 200 mA
